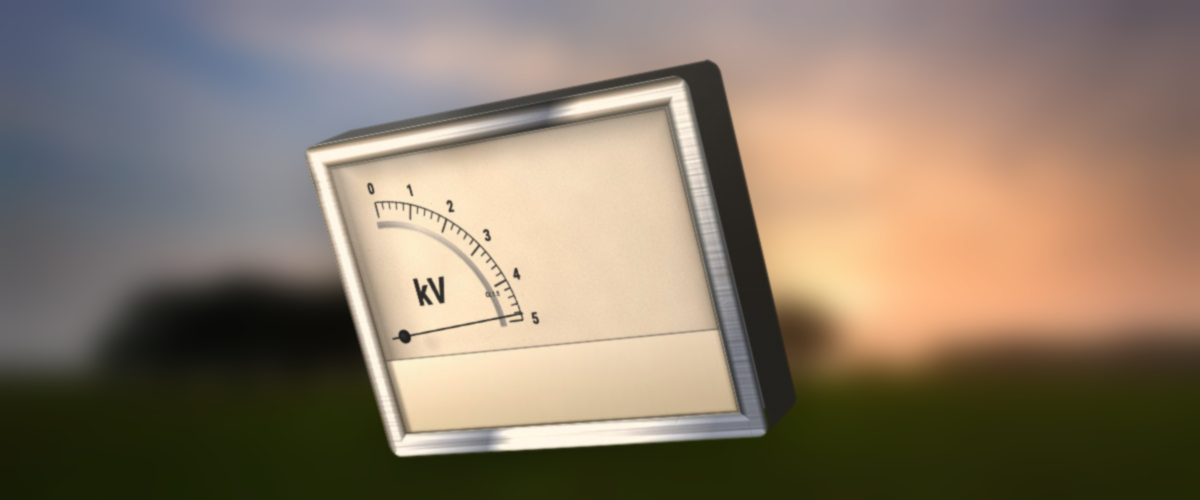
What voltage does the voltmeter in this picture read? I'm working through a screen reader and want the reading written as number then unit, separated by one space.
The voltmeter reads 4.8 kV
